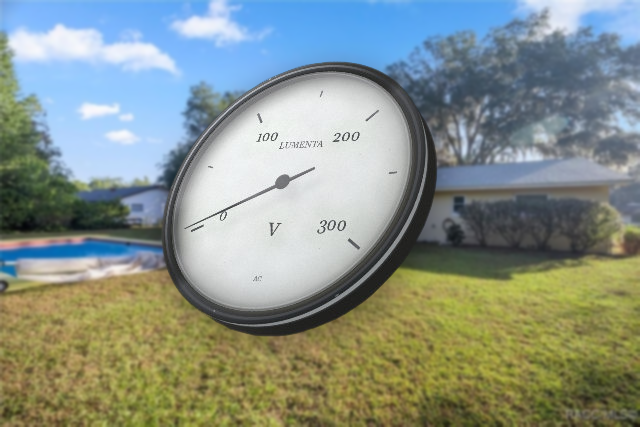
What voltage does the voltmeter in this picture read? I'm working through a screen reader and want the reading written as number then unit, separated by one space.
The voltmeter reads 0 V
